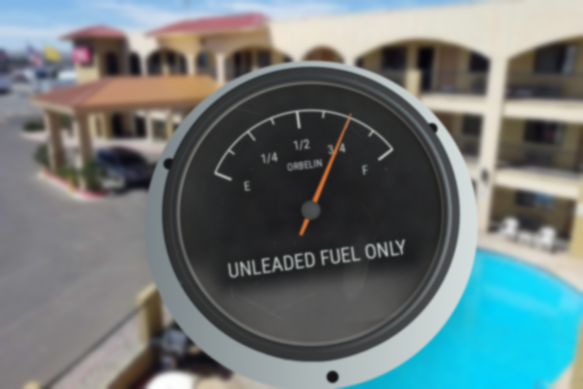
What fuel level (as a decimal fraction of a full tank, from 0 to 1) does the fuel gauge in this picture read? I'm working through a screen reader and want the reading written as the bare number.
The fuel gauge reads 0.75
